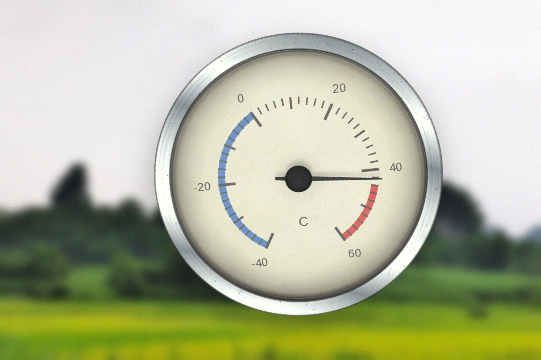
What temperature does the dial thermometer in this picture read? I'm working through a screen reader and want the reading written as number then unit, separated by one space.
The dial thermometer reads 42 °C
